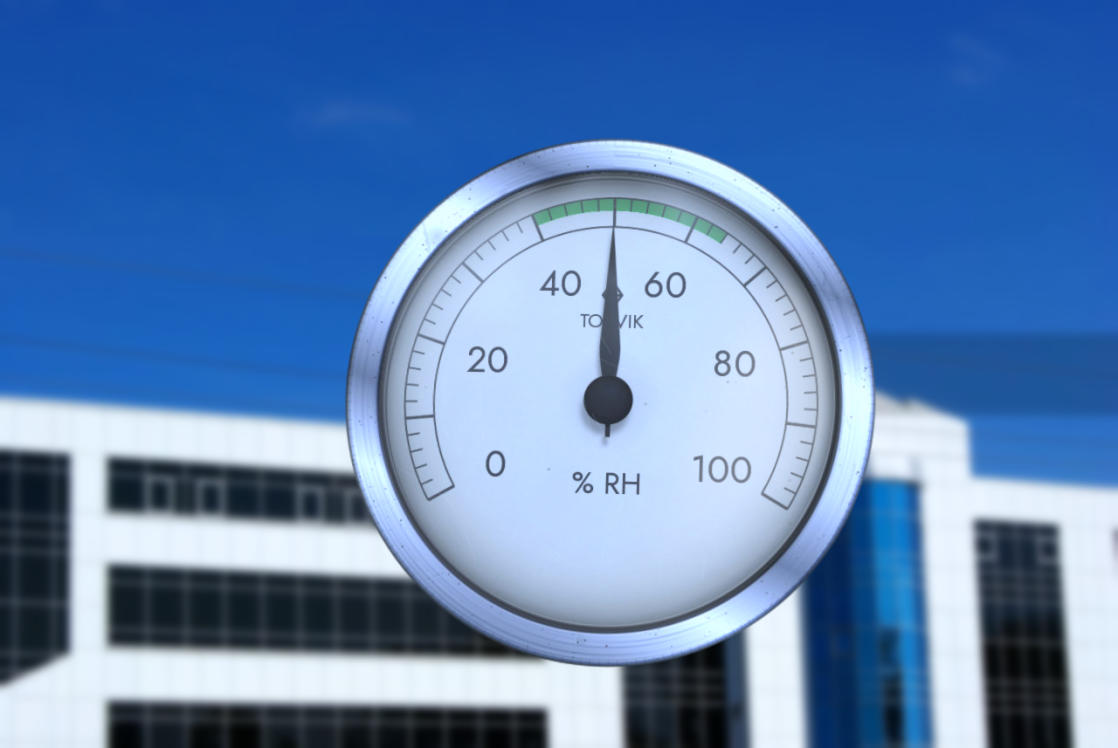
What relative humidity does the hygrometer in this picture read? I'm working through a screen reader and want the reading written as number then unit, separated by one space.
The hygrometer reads 50 %
